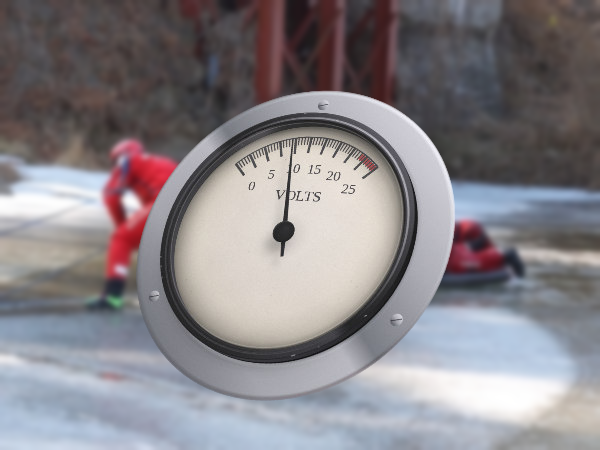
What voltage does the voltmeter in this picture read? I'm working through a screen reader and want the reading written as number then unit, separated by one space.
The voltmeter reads 10 V
